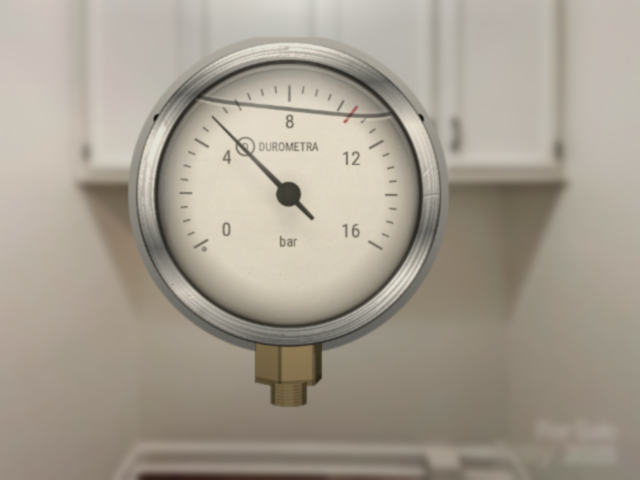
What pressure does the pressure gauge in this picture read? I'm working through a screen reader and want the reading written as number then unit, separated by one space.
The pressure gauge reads 5 bar
